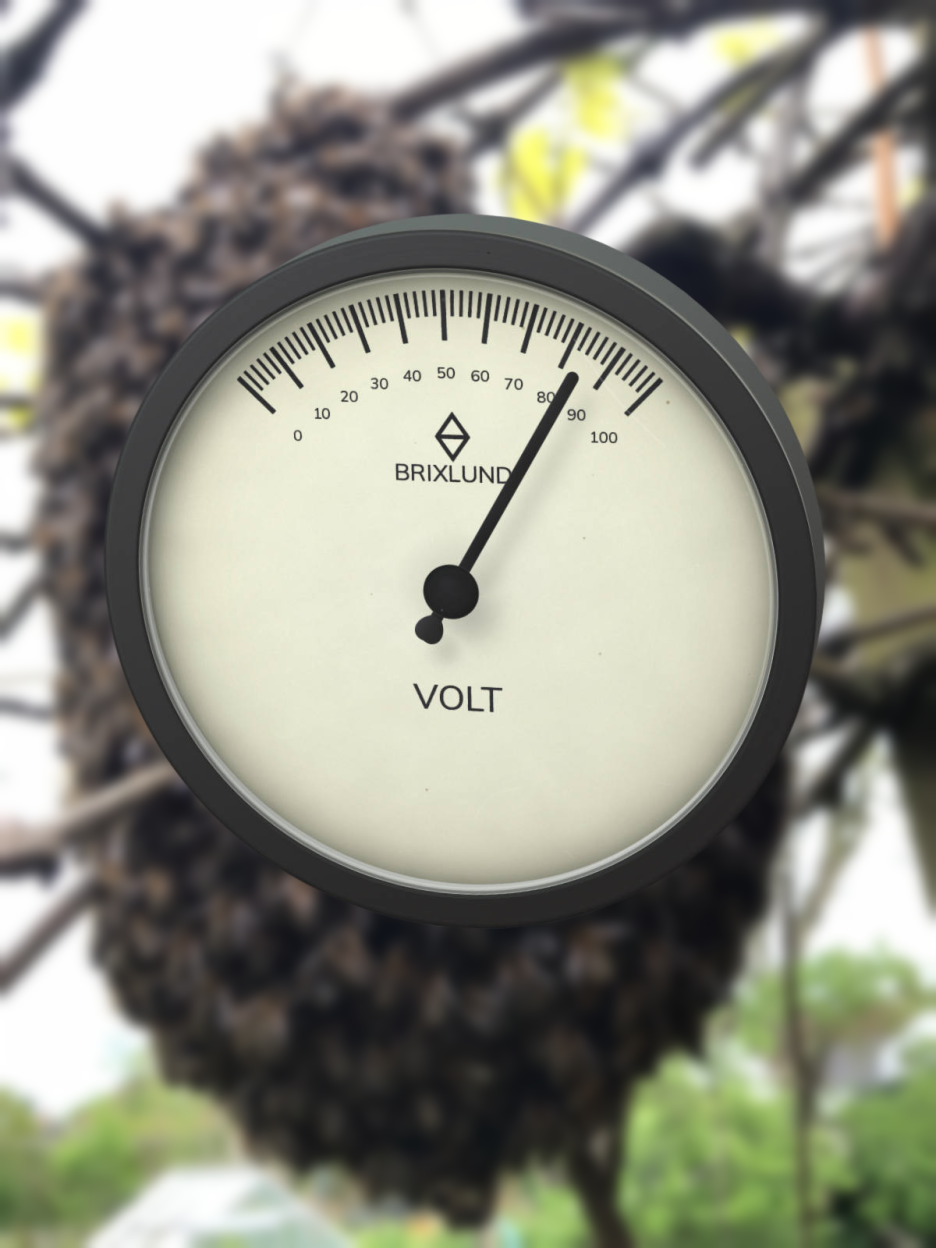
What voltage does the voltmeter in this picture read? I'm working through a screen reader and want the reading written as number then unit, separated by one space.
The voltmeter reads 84 V
